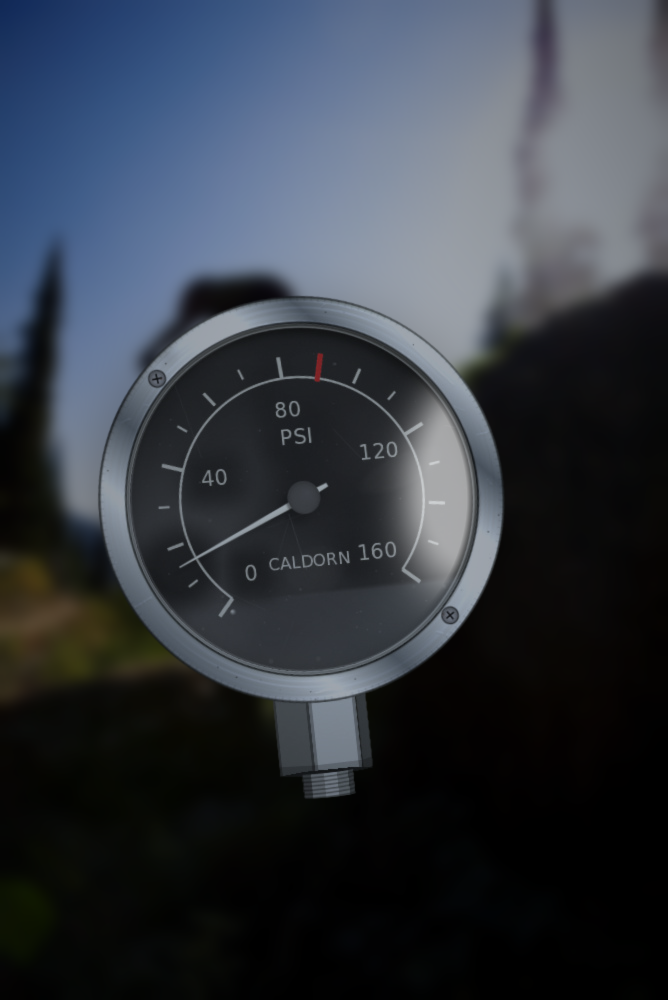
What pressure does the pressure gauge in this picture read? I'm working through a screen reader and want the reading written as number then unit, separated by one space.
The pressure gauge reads 15 psi
